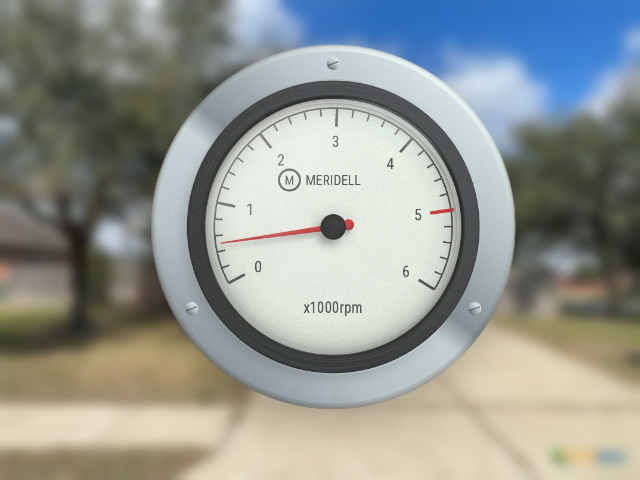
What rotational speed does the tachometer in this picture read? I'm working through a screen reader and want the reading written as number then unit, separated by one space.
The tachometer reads 500 rpm
